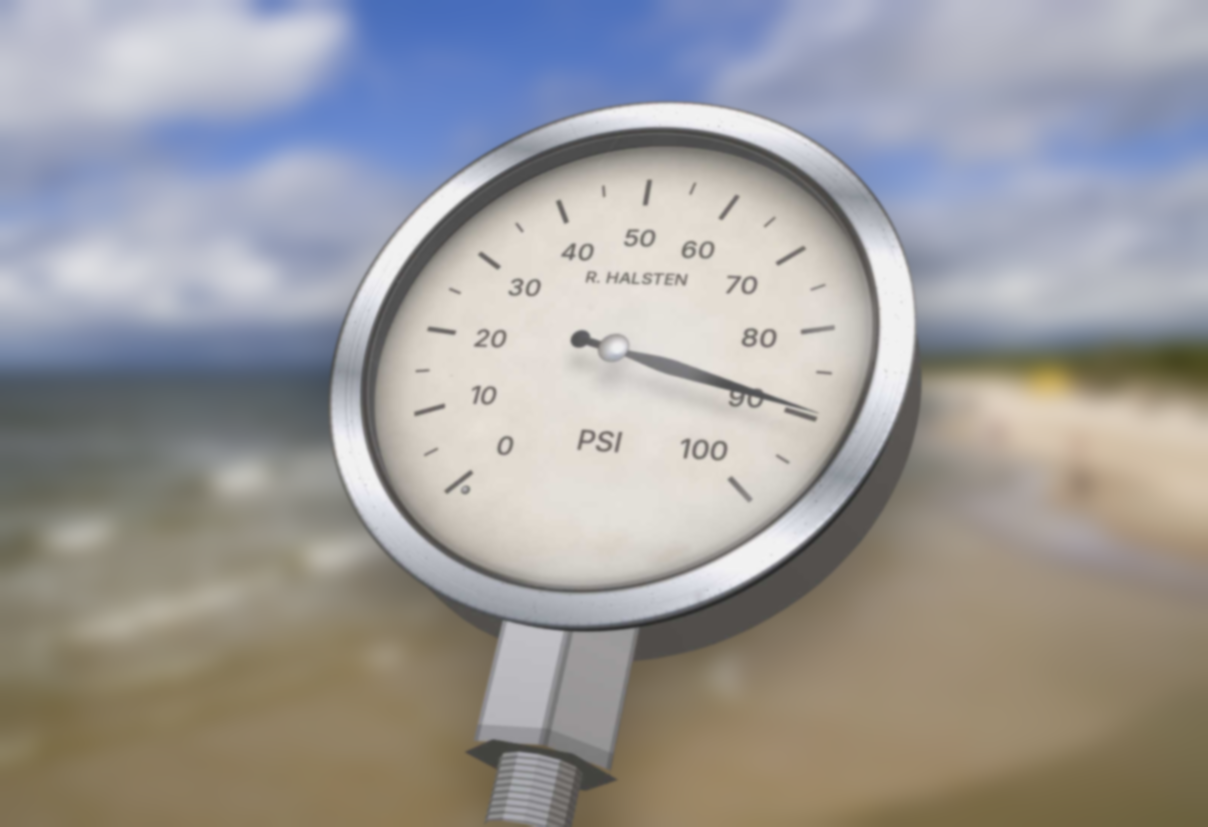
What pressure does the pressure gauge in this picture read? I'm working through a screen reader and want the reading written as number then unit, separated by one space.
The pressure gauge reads 90 psi
